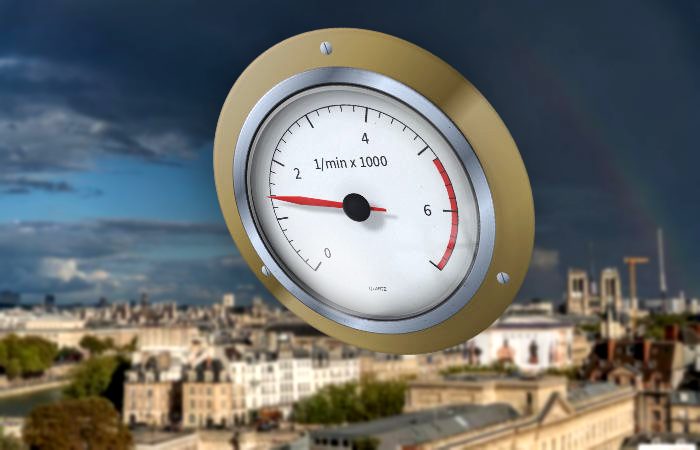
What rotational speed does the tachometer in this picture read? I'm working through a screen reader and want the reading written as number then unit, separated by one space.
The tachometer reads 1400 rpm
